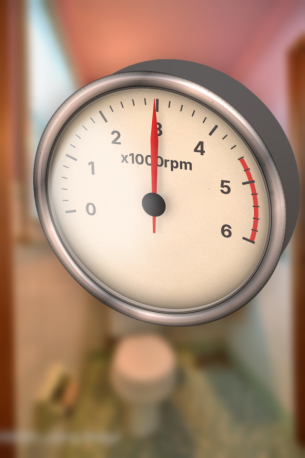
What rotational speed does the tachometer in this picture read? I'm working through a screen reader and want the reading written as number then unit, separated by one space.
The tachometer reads 3000 rpm
